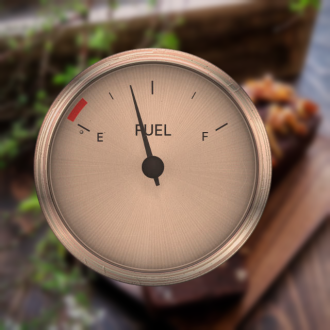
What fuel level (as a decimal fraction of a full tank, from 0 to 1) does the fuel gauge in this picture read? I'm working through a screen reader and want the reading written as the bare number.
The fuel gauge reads 0.375
